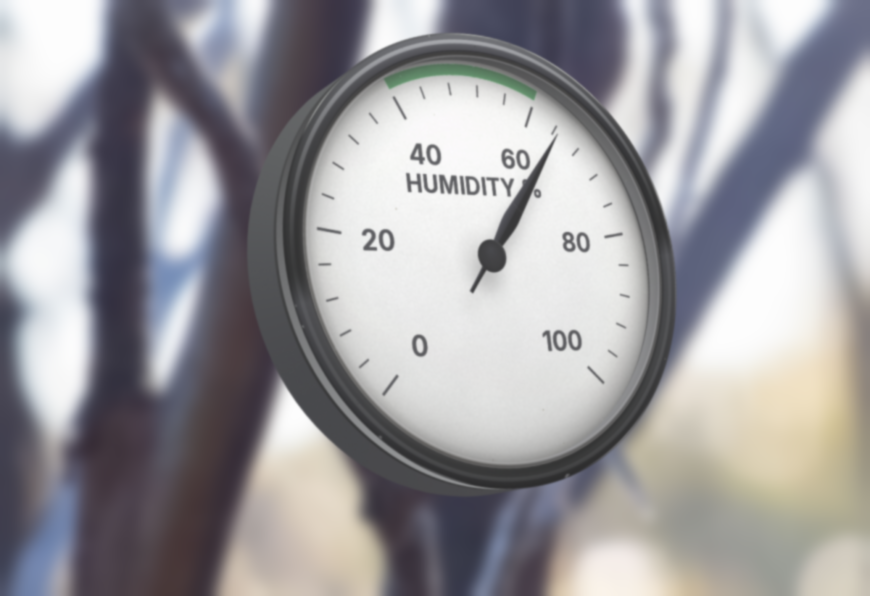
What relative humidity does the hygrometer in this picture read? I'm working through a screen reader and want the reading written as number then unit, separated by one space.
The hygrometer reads 64 %
